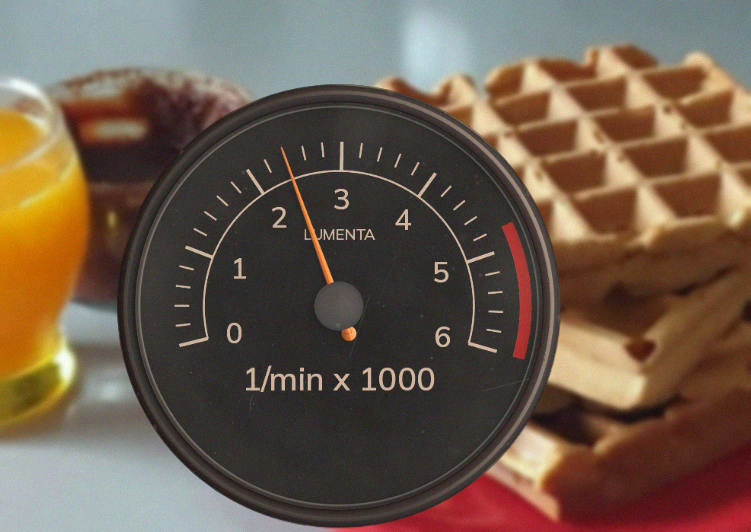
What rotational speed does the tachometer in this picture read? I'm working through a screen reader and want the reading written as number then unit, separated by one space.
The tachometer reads 2400 rpm
